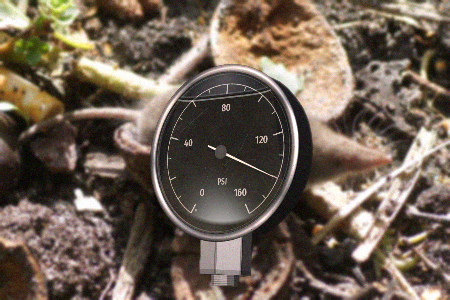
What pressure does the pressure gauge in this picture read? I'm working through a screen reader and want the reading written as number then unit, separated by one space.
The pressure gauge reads 140 psi
